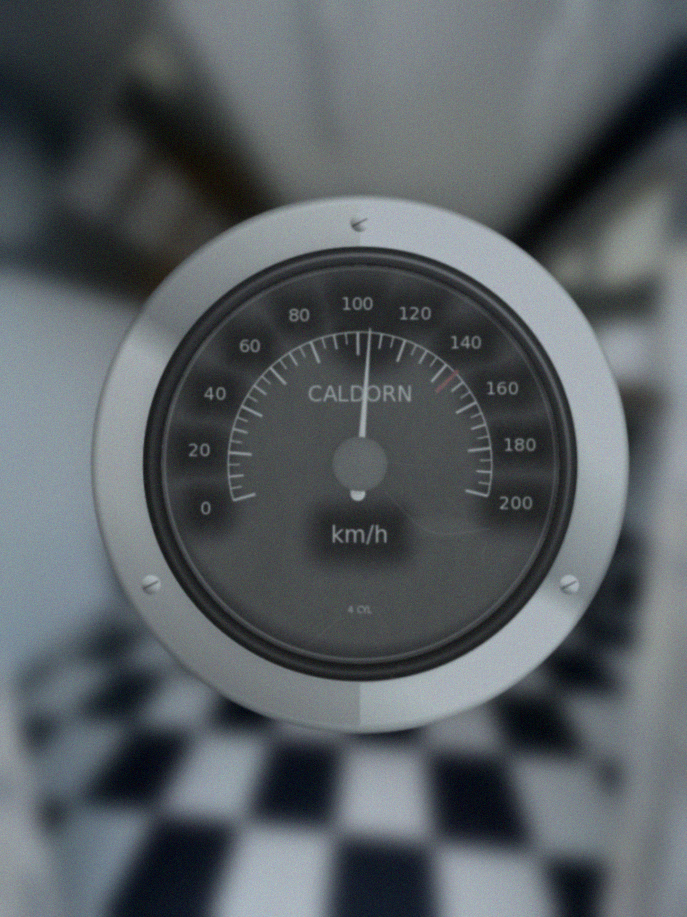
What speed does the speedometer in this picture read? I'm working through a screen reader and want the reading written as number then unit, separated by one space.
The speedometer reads 105 km/h
